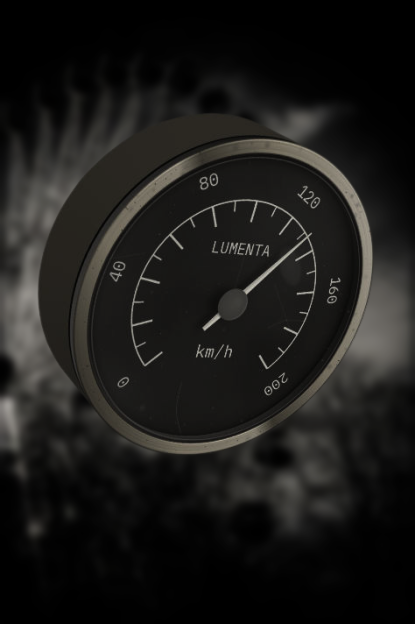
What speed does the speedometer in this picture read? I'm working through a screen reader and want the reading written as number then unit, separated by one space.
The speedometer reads 130 km/h
